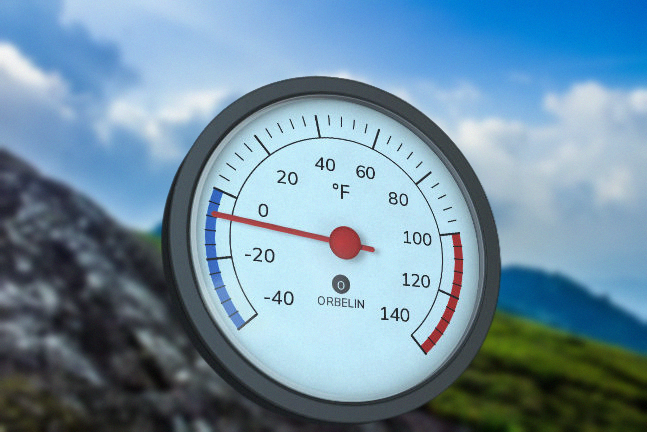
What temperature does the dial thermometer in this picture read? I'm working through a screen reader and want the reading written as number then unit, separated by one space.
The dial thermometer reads -8 °F
